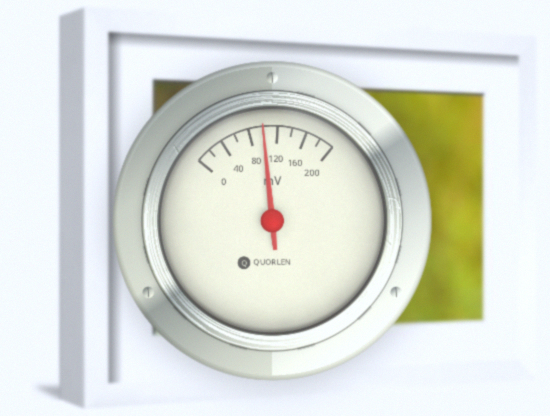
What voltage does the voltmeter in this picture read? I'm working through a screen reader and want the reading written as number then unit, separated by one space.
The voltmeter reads 100 mV
